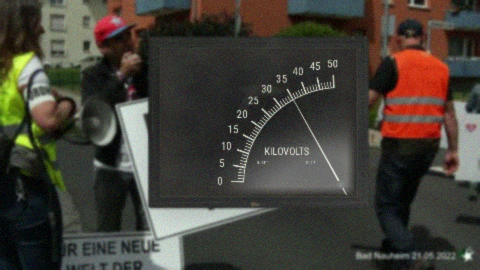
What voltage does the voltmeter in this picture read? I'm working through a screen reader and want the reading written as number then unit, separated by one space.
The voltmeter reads 35 kV
